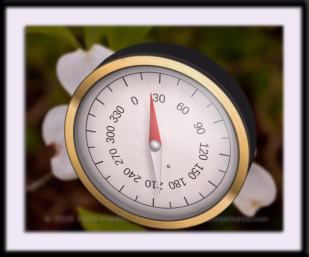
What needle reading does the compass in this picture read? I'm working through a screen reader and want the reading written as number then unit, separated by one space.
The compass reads 22.5 °
